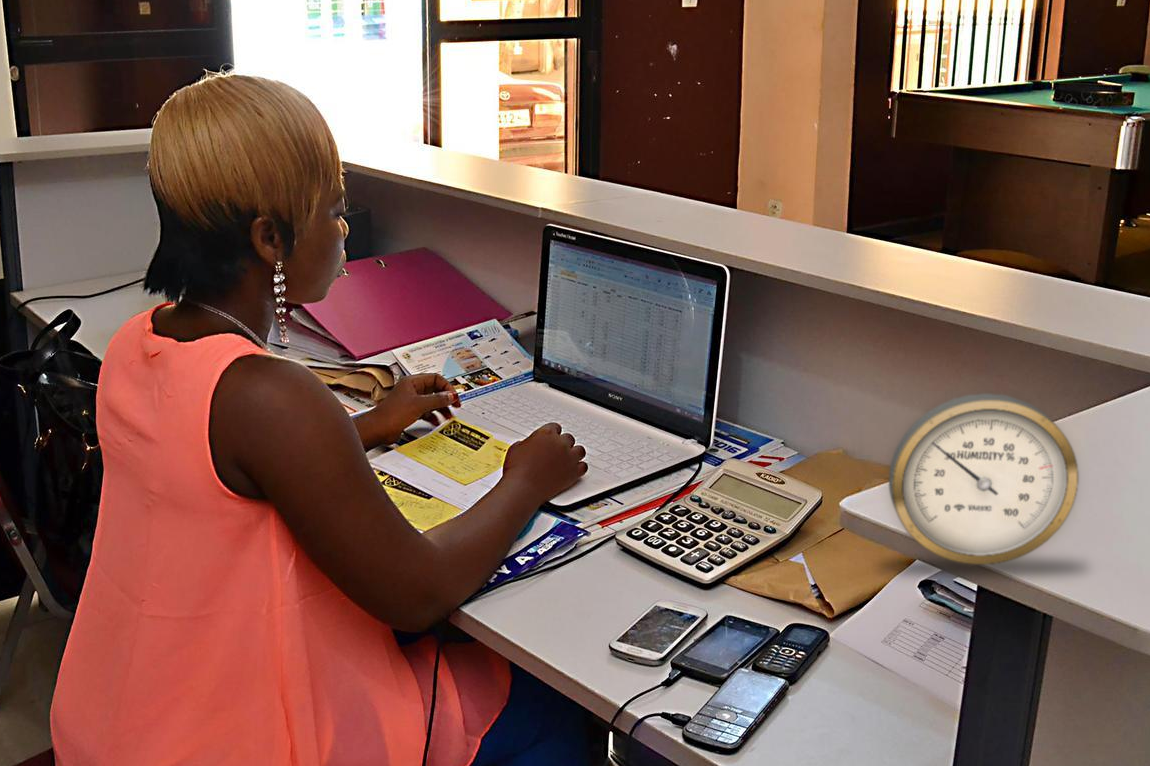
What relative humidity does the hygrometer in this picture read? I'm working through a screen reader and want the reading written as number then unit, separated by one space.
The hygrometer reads 30 %
